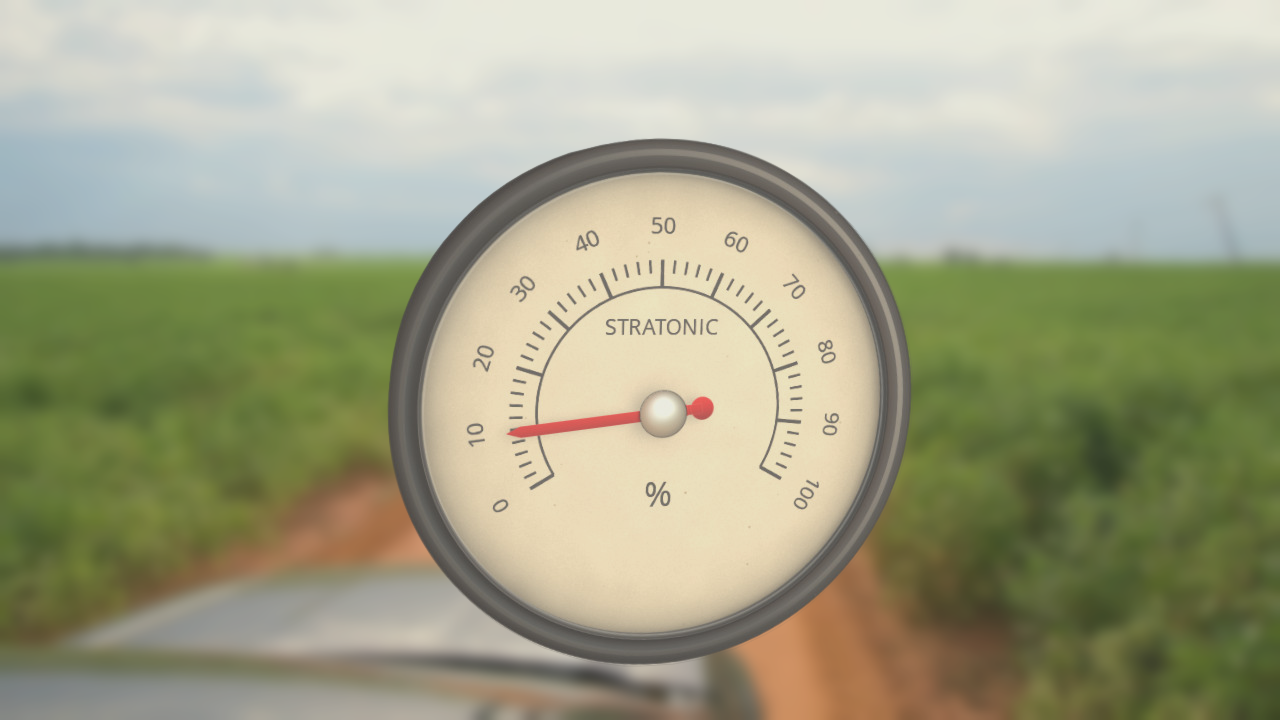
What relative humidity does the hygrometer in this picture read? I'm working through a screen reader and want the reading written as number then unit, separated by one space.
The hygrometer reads 10 %
